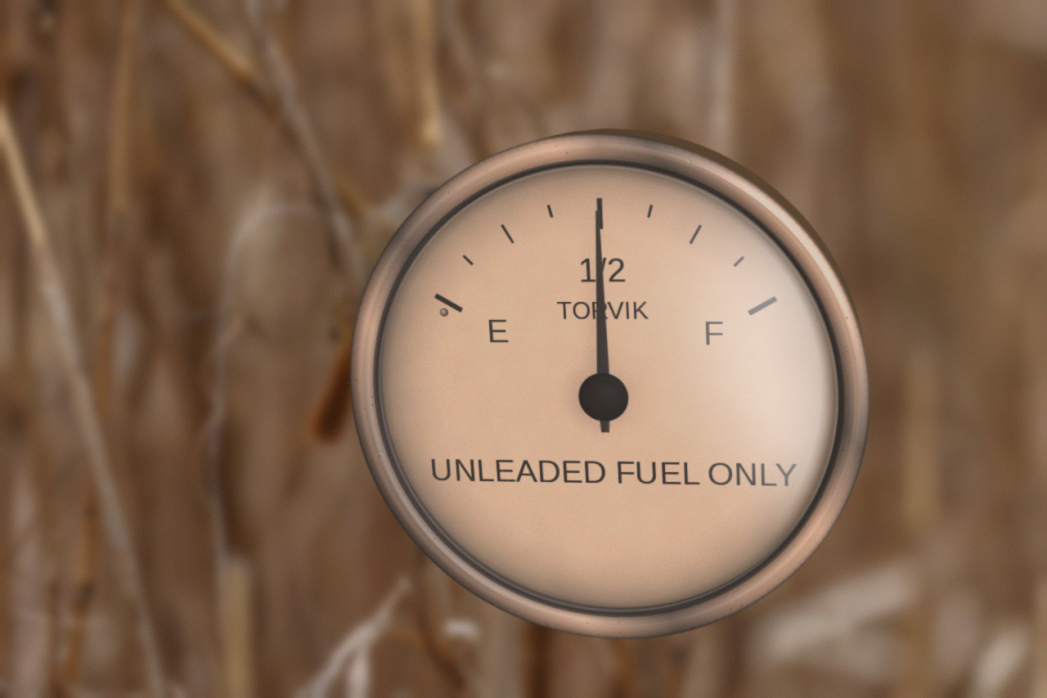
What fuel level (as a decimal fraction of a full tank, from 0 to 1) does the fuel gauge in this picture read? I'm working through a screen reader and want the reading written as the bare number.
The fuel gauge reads 0.5
